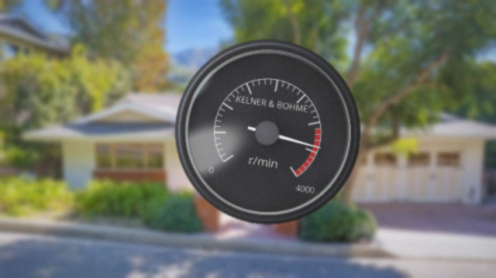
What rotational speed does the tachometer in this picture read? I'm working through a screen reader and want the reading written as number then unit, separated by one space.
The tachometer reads 3400 rpm
